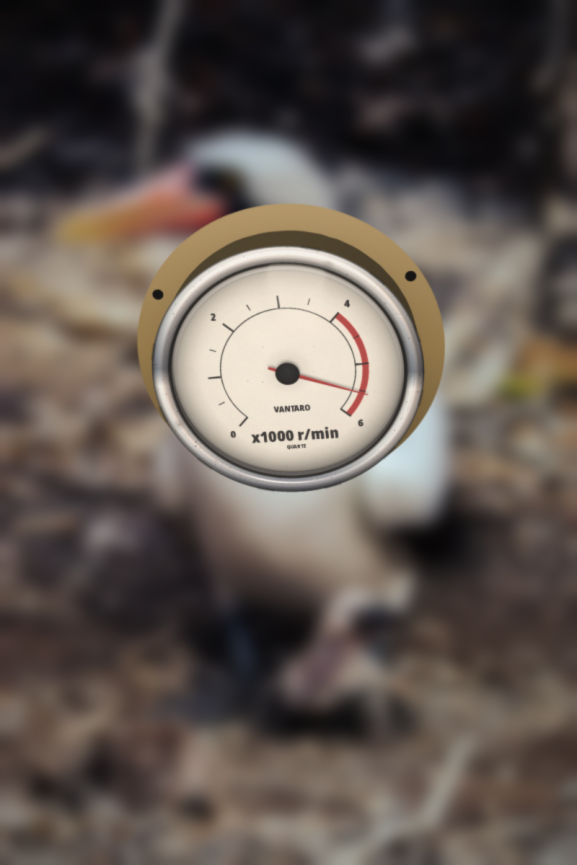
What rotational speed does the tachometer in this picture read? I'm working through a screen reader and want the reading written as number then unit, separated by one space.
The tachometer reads 5500 rpm
